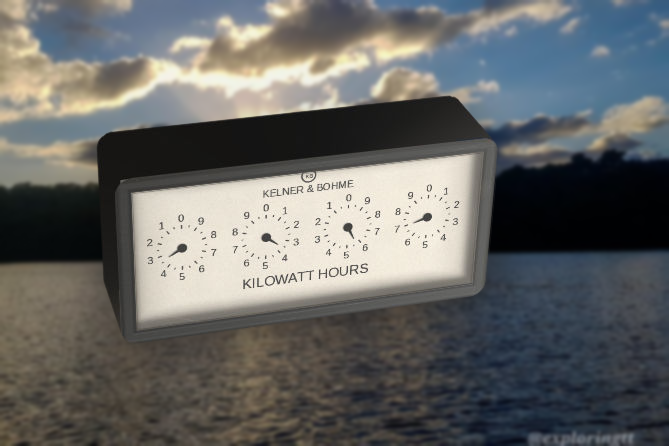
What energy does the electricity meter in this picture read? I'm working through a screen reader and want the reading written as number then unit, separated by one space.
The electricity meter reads 3357 kWh
